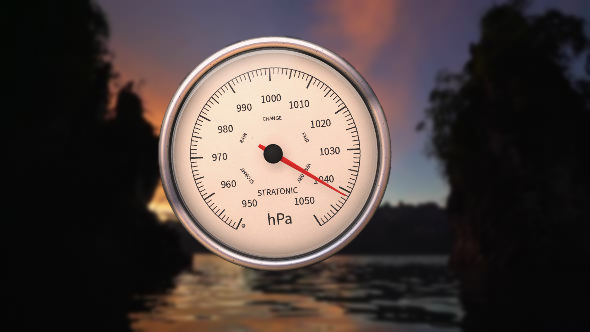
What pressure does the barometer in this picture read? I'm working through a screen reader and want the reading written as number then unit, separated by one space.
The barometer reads 1041 hPa
